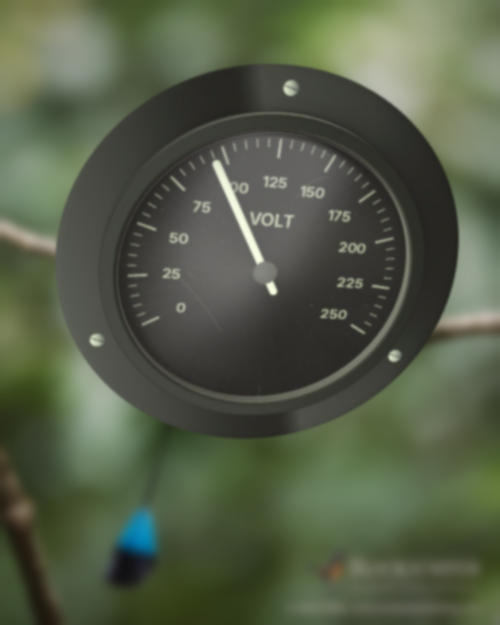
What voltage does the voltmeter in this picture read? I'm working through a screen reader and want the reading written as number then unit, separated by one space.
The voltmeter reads 95 V
